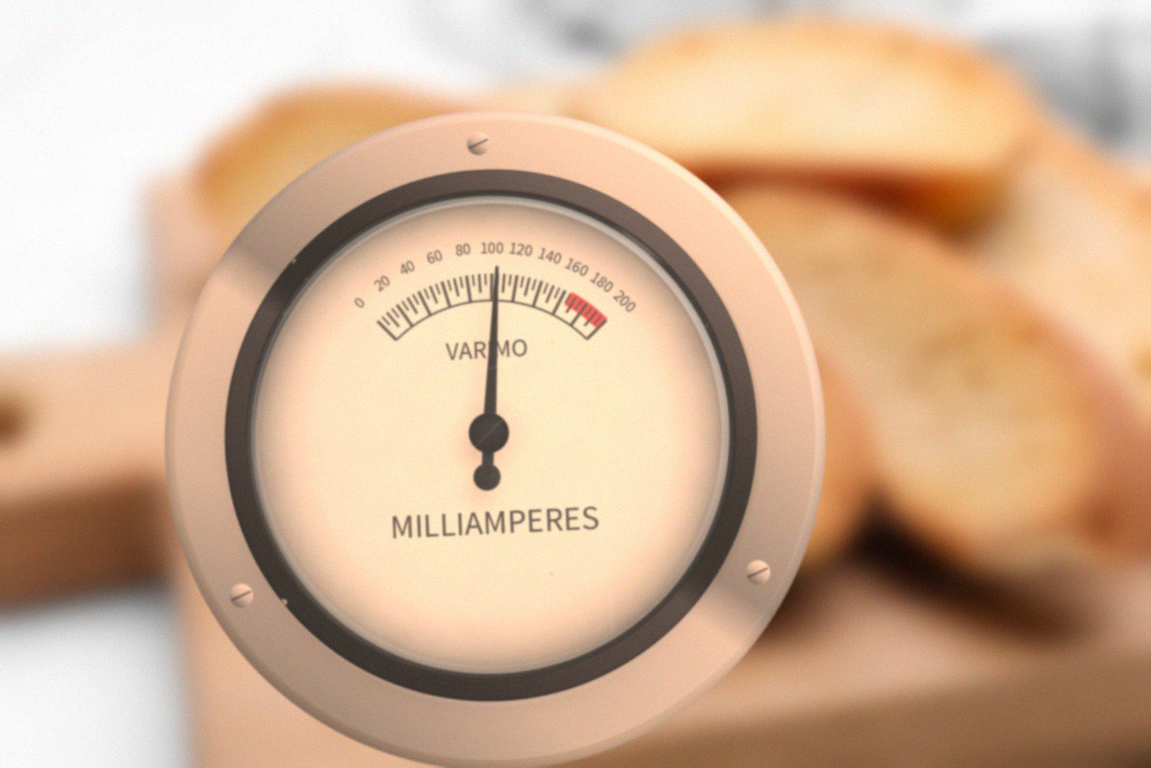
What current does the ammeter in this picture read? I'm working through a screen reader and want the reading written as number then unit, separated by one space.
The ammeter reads 105 mA
